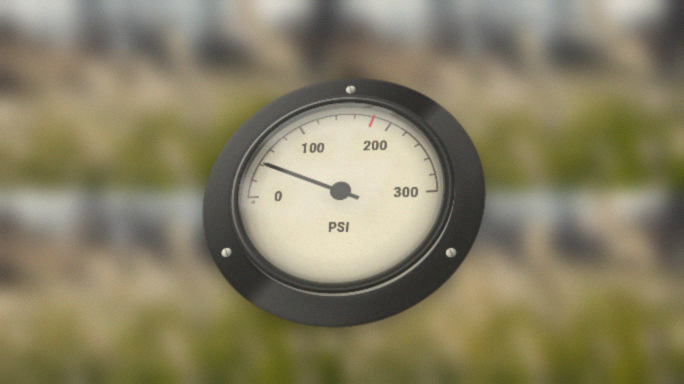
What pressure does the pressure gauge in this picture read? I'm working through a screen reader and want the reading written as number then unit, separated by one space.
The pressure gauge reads 40 psi
